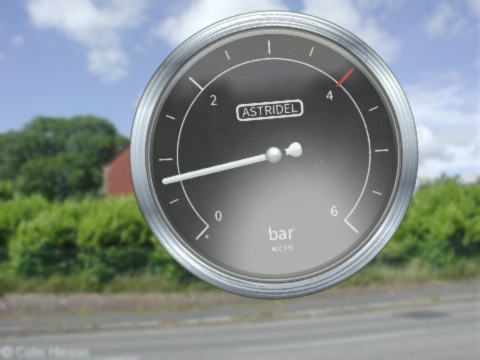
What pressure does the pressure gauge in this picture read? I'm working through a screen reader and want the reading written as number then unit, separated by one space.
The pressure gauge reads 0.75 bar
